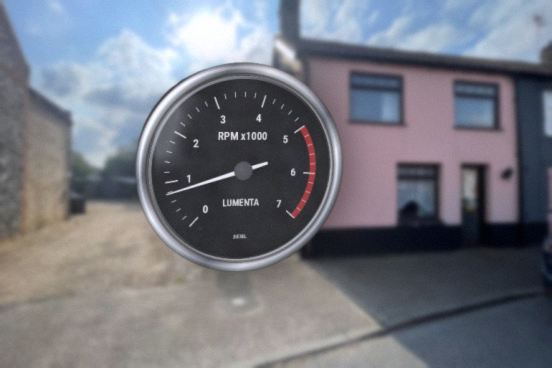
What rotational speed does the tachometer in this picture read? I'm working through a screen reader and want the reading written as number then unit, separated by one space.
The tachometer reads 800 rpm
